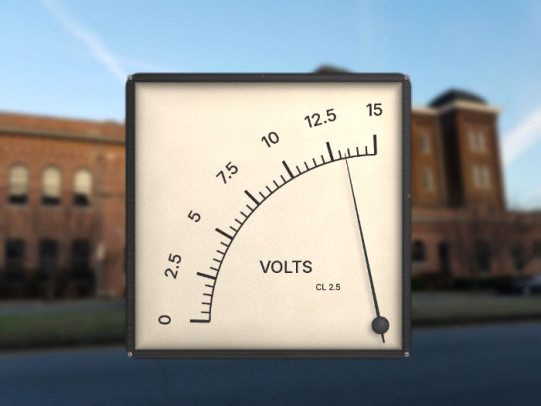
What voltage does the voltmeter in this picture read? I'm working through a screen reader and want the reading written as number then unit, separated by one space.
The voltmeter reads 13.25 V
